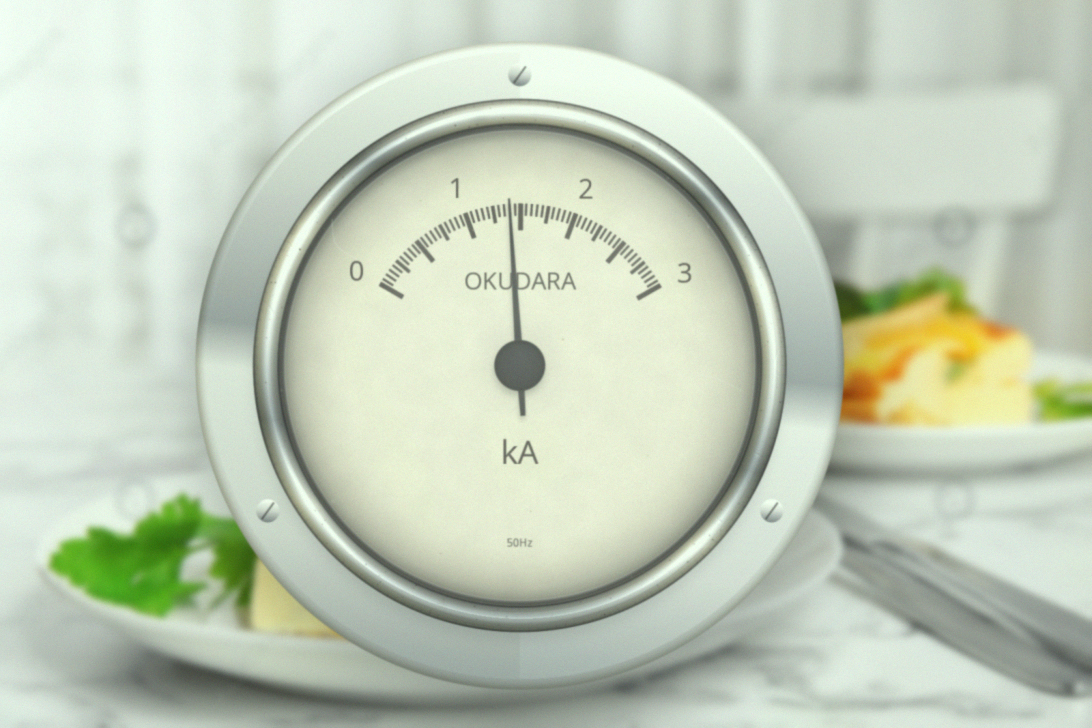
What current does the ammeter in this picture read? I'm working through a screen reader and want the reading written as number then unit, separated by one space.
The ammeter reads 1.4 kA
